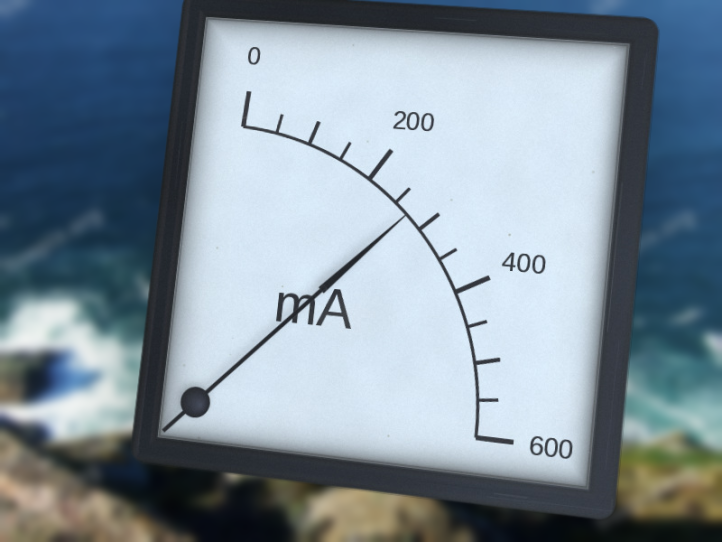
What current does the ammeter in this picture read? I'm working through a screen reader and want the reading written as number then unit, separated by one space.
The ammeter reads 275 mA
